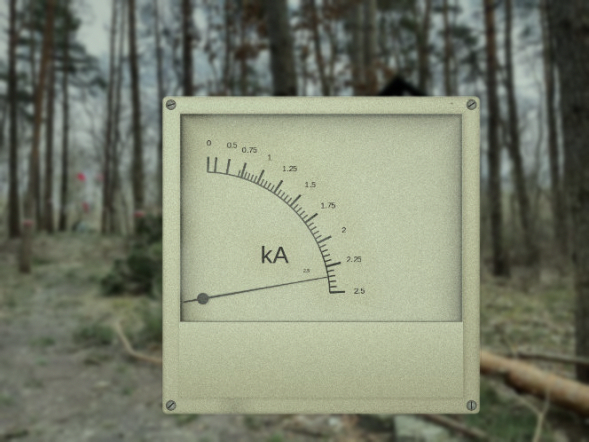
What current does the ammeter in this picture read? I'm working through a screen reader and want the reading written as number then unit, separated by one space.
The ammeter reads 2.35 kA
